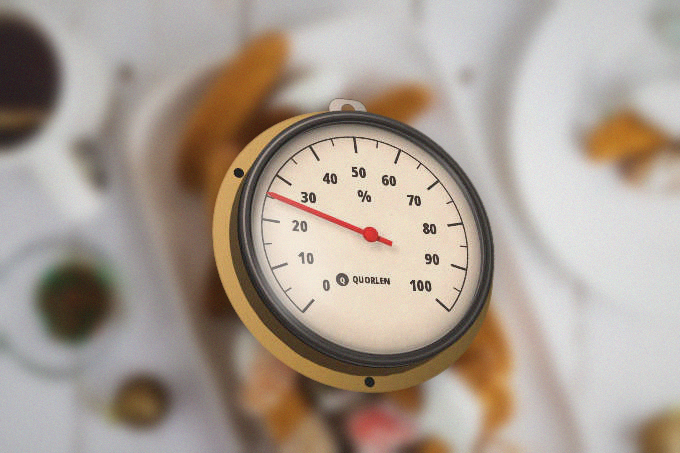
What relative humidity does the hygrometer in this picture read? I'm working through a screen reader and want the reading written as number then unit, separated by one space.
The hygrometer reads 25 %
